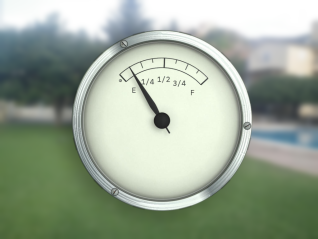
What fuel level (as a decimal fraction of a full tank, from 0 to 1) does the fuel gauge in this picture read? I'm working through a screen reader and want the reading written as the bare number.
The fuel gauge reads 0.125
